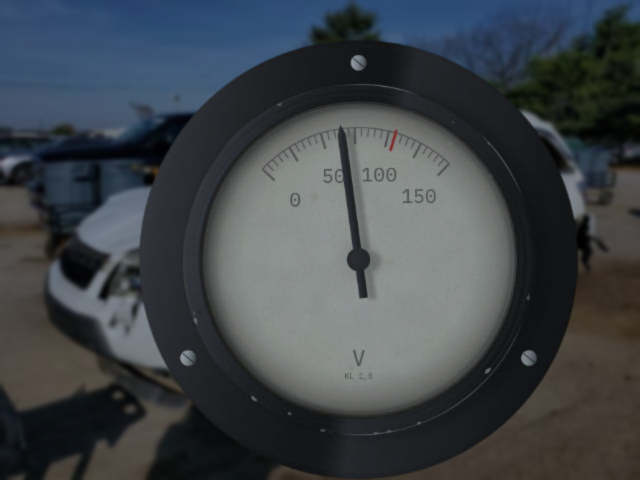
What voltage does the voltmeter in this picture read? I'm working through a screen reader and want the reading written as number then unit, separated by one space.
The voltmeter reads 65 V
